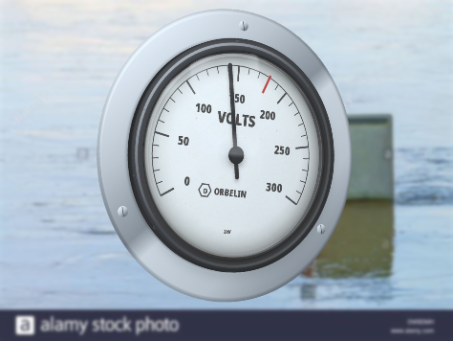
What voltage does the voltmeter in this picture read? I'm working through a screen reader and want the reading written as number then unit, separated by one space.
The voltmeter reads 140 V
